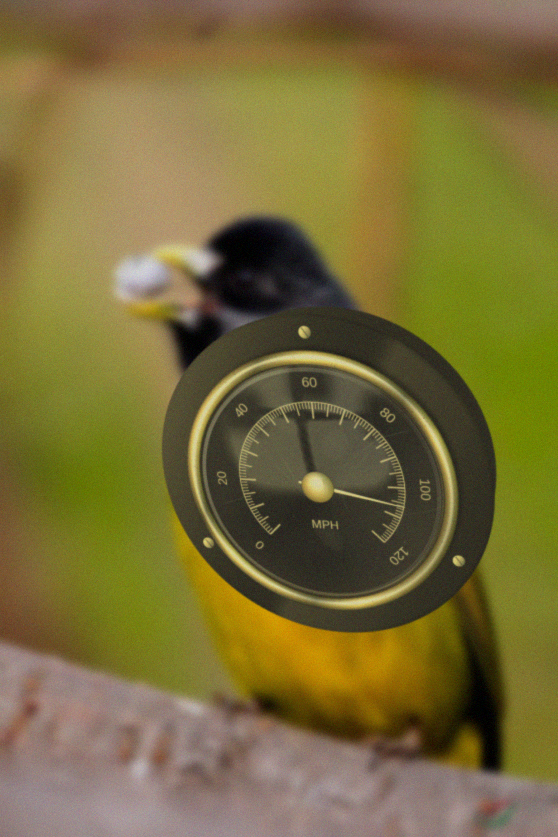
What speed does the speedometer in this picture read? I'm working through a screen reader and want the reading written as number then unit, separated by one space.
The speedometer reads 105 mph
